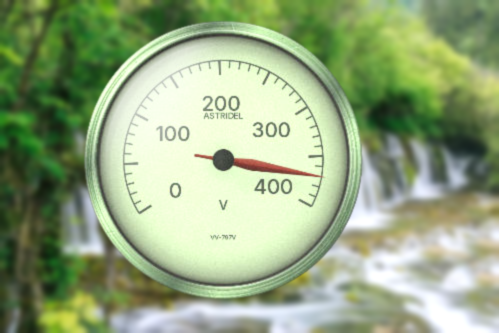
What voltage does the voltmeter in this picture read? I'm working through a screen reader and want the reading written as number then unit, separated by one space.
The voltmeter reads 370 V
